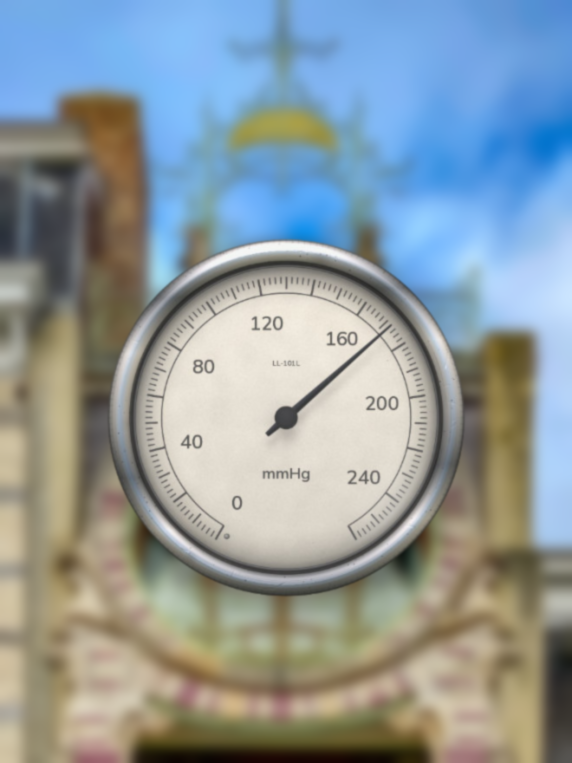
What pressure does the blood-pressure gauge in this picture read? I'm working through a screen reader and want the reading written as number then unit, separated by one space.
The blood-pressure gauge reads 172 mmHg
